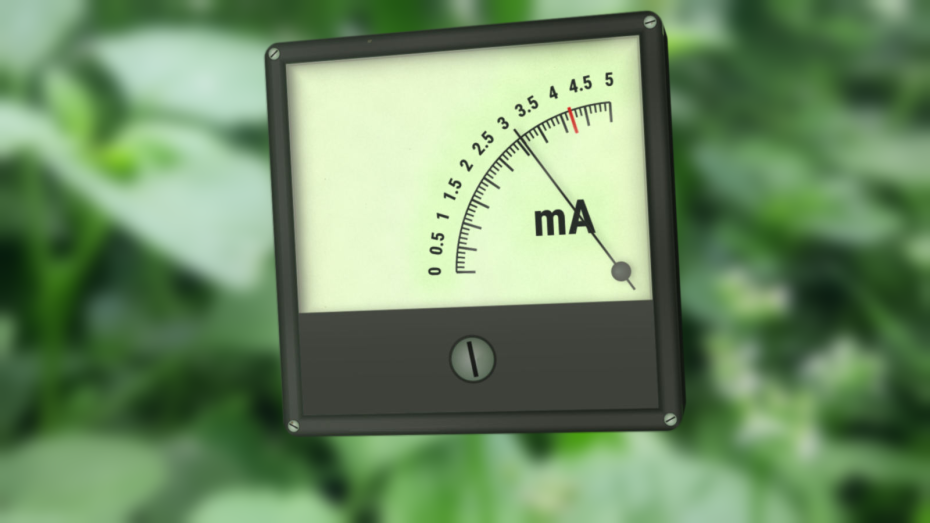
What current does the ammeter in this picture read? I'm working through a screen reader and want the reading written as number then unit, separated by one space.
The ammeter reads 3.1 mA
